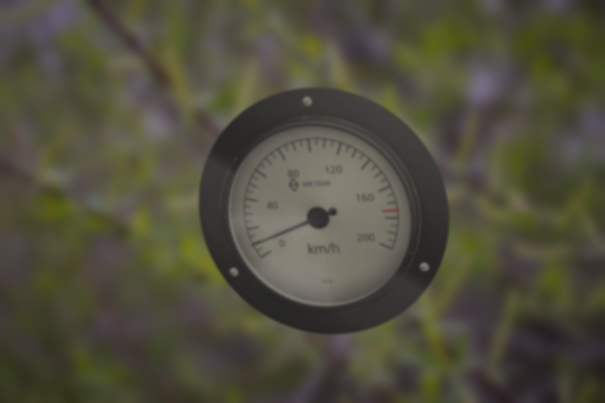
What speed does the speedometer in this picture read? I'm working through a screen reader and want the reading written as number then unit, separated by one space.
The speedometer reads 10 km/h
